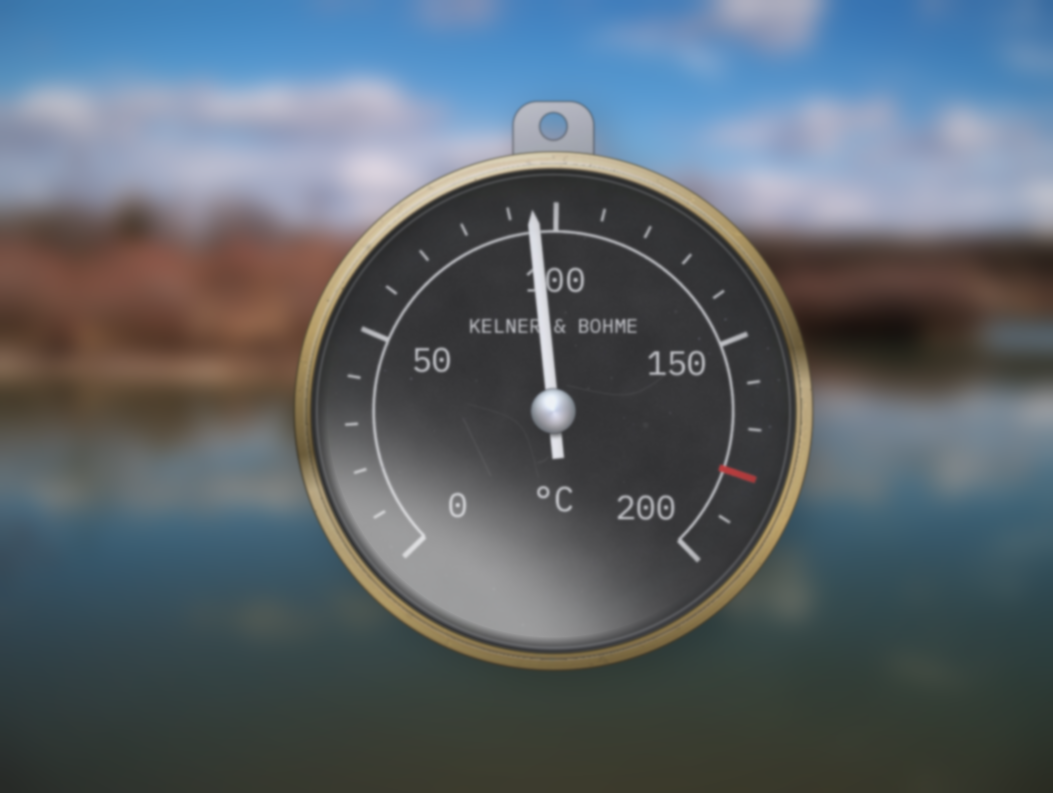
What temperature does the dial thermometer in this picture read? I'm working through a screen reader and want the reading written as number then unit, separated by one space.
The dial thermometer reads 95 °C
